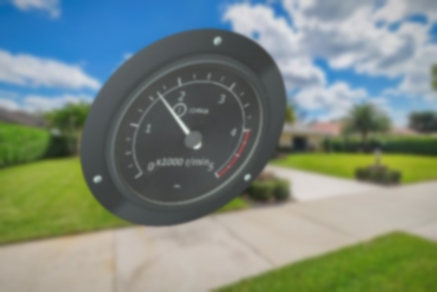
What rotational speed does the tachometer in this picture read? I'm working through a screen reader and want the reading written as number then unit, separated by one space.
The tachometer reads 1625 rpm
